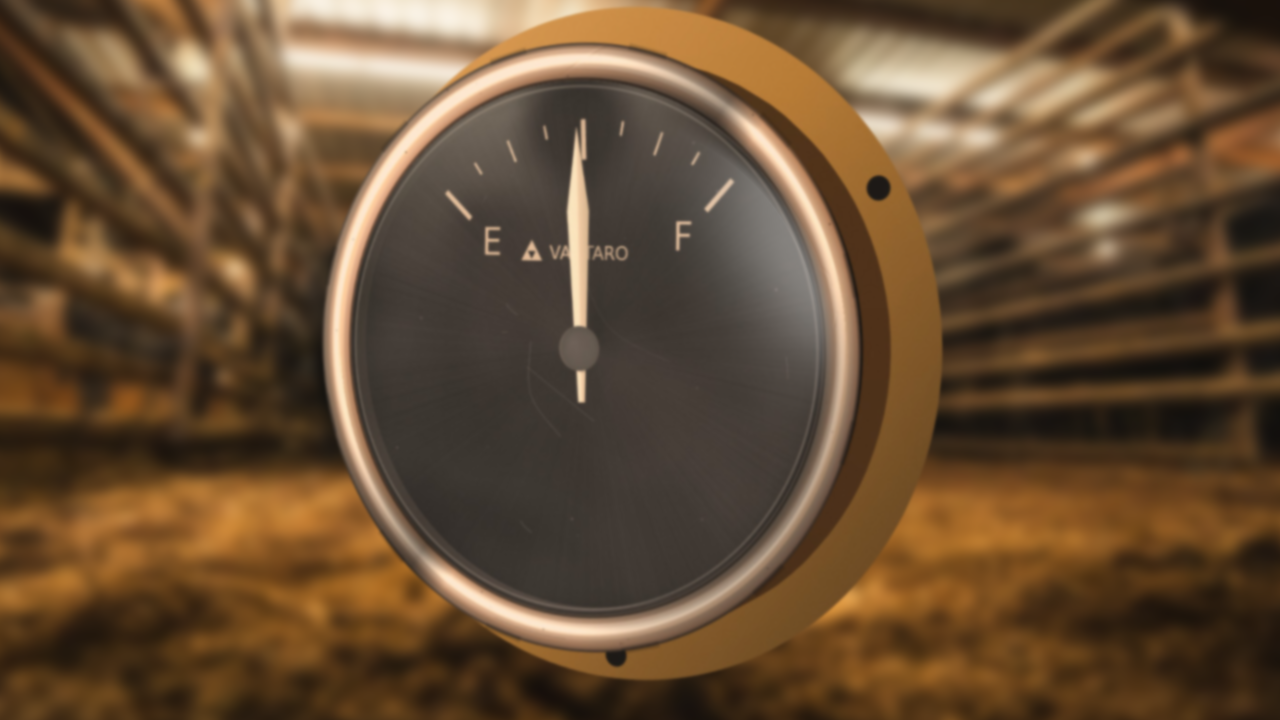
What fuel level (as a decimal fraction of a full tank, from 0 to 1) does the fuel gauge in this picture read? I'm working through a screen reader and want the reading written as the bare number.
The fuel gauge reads 0.5
